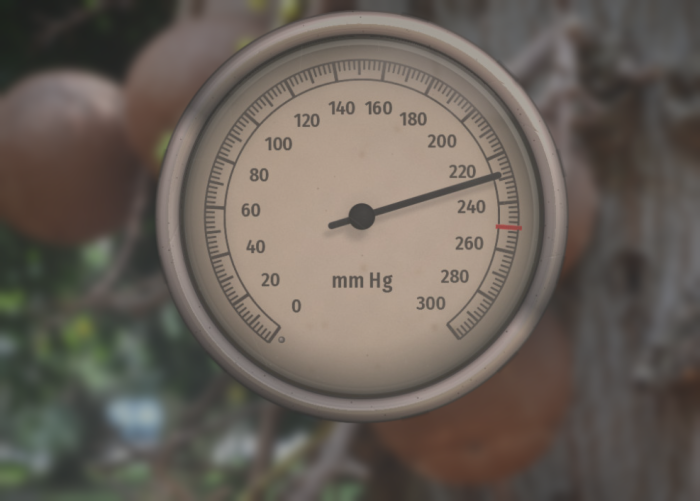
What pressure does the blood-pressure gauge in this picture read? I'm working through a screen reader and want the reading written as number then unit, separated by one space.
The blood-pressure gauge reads 228 mmHg
